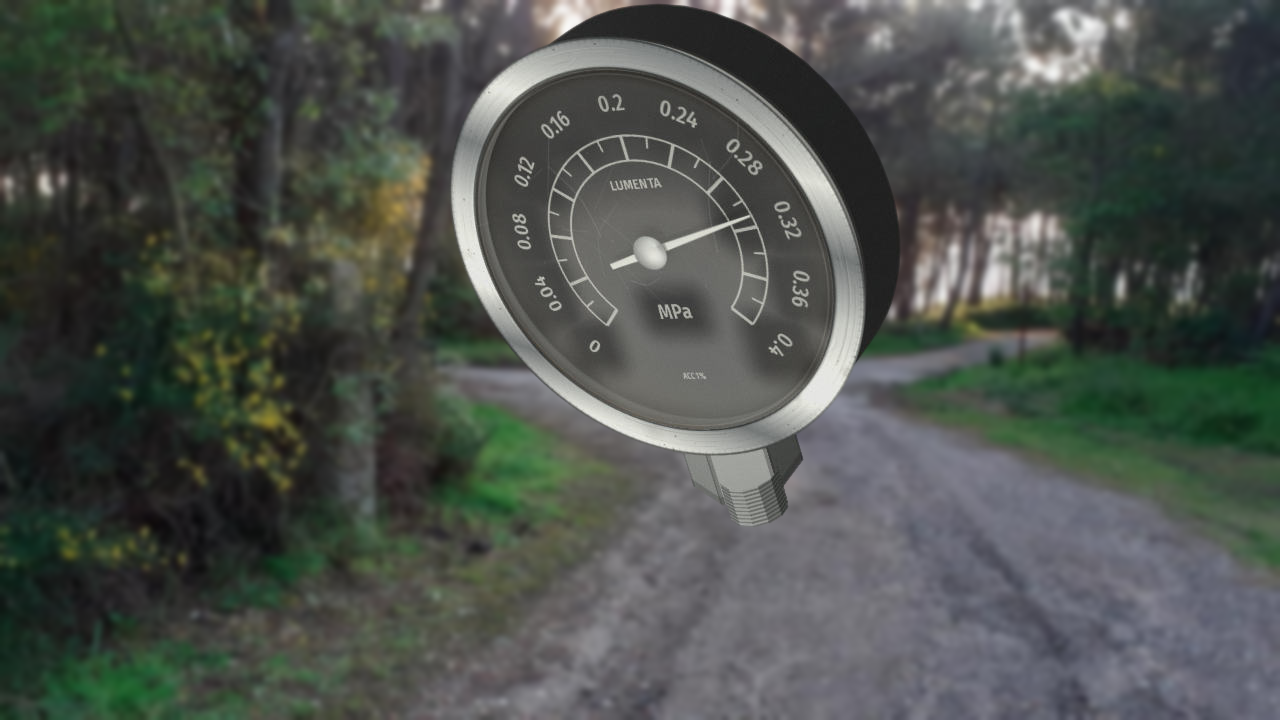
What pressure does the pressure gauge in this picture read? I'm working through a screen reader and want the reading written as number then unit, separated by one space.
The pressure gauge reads 0.31 MPa
